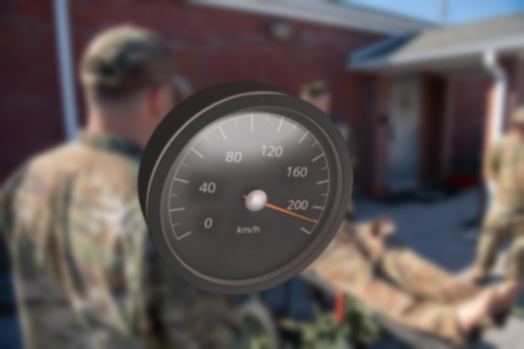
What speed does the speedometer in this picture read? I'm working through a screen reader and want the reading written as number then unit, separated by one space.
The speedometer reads 210 km/h
